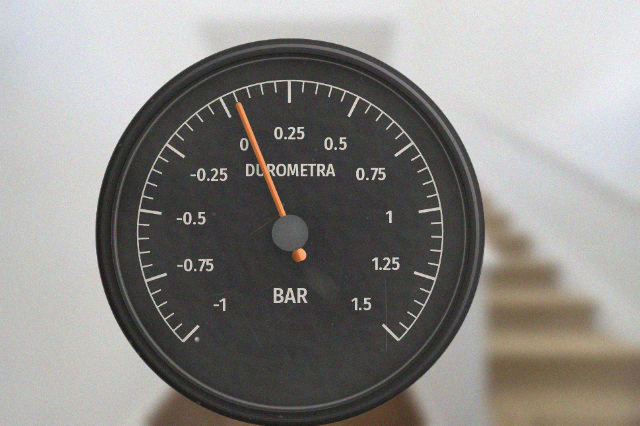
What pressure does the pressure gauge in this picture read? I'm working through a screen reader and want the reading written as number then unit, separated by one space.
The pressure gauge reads 0.05 bar
